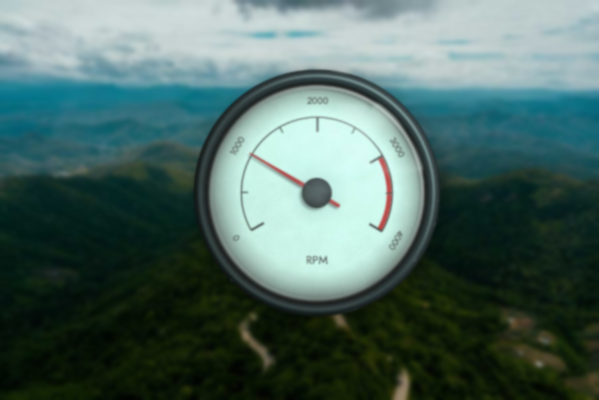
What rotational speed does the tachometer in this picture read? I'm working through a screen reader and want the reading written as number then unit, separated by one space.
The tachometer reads 1000 rpm
